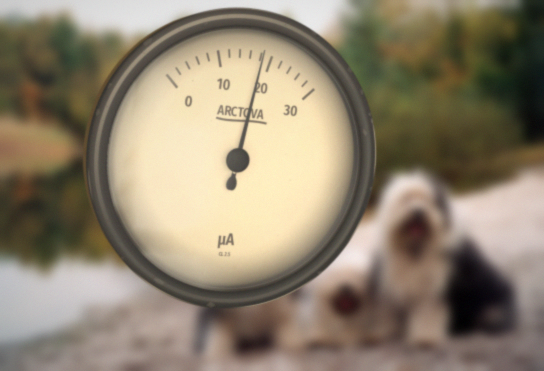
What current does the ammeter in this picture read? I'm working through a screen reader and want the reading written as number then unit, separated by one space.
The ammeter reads 18 µA
